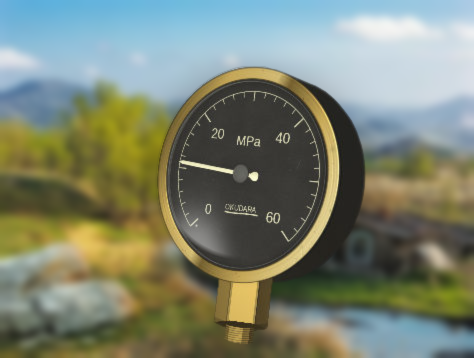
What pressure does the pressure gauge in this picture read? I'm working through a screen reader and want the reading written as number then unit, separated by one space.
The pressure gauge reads 11 MPa
